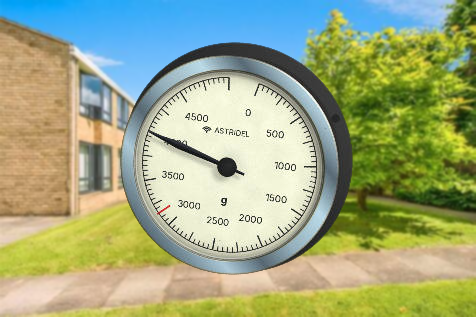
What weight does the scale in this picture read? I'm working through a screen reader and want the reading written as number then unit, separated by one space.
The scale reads 4000 g
